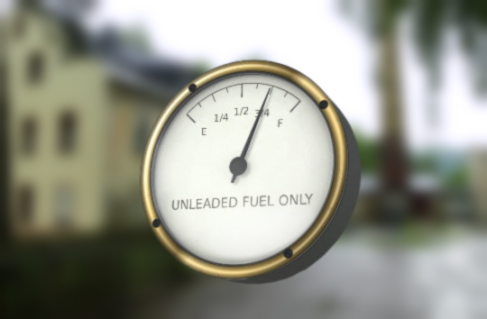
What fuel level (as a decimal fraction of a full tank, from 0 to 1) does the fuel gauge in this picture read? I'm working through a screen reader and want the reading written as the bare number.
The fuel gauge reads 0.75
